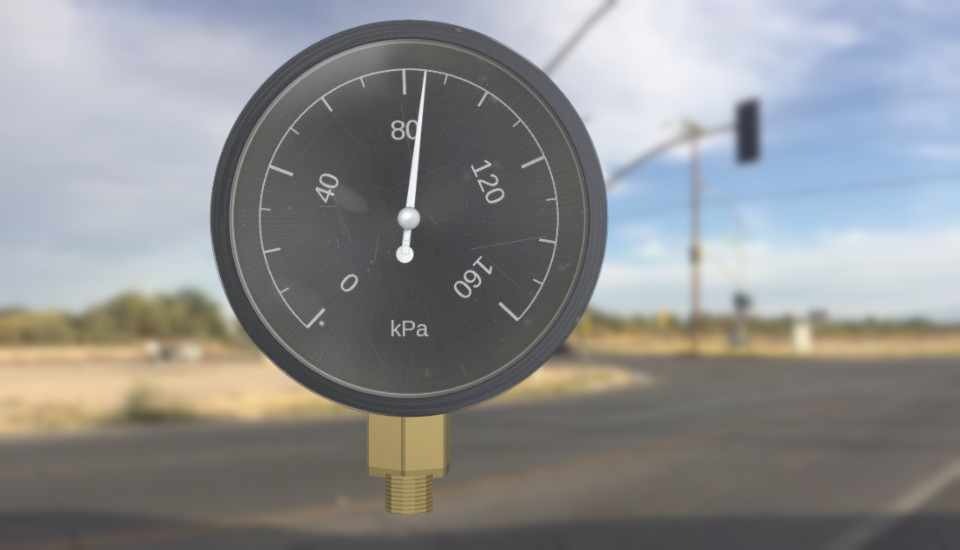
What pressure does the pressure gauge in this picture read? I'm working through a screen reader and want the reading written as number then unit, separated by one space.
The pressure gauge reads 85 kPa
